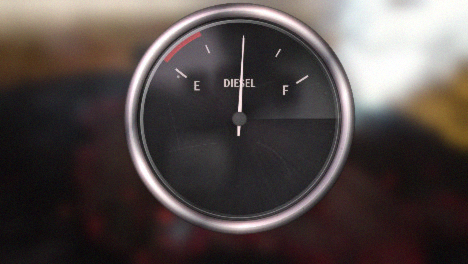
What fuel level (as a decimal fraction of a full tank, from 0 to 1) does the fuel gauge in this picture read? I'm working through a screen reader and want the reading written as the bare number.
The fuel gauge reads 0.5
